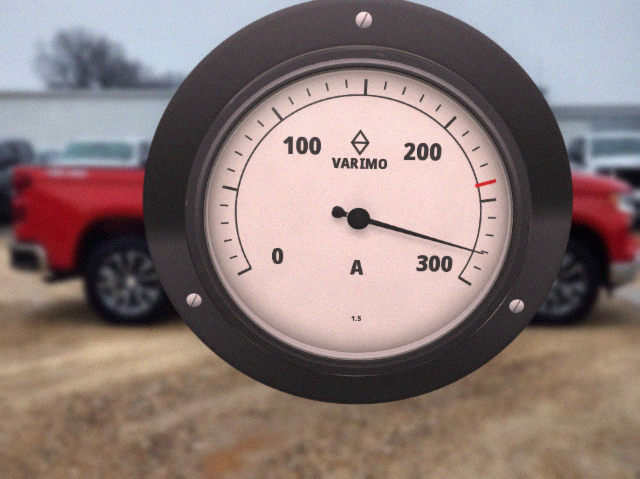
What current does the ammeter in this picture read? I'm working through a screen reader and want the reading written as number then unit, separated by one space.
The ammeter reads 280 A
